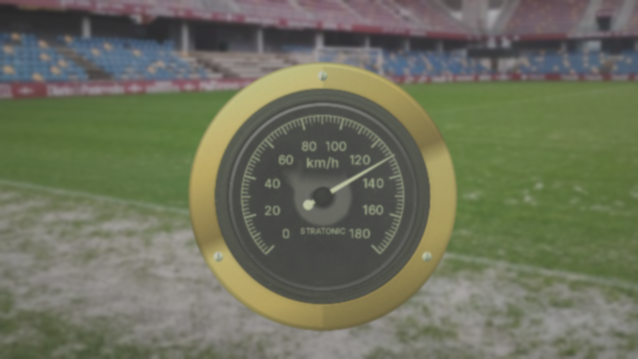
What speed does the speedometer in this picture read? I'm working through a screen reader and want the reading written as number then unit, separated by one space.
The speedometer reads 130 km/h
